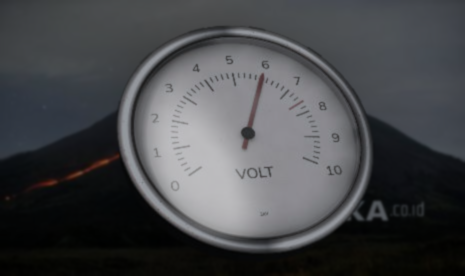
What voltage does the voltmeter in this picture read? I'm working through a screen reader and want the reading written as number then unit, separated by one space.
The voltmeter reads 6 V
